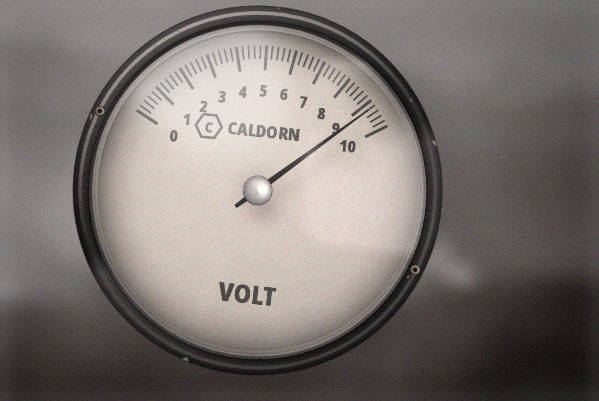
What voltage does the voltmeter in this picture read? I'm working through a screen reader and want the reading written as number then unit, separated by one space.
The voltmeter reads 9.2 V
